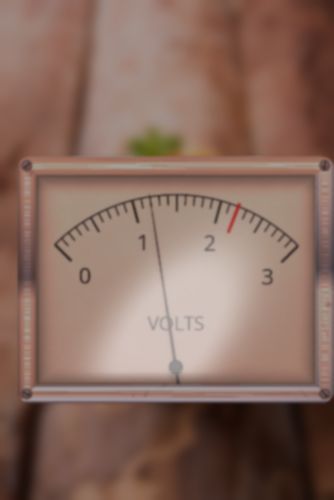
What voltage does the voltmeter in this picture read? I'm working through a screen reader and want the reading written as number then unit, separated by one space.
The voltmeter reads 1.2 V
